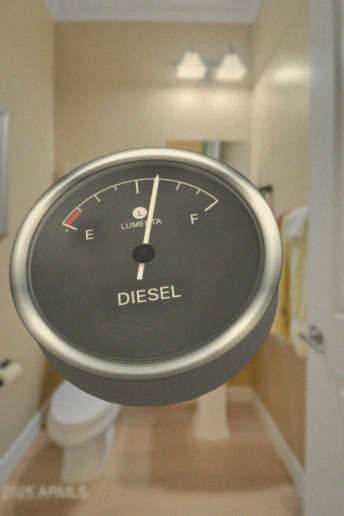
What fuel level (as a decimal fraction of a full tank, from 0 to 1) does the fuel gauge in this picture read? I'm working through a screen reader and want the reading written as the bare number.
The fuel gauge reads 0.625
